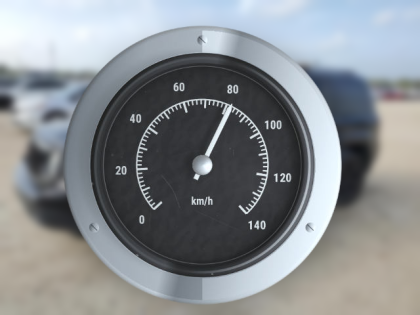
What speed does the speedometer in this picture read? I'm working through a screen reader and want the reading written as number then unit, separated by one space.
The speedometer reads 82 km/h
